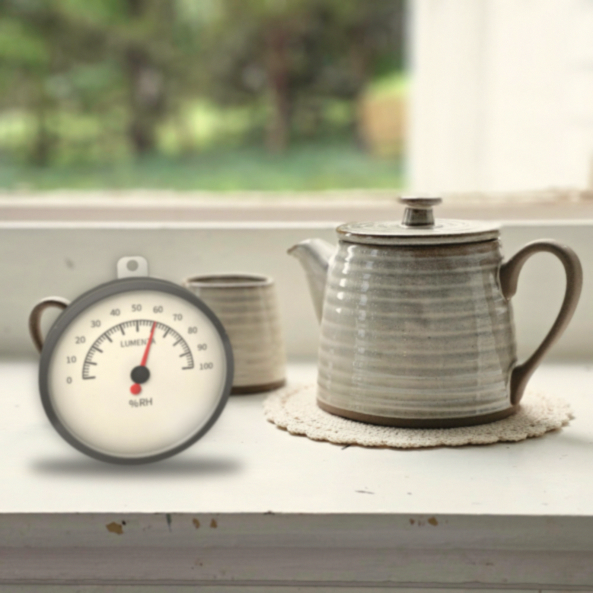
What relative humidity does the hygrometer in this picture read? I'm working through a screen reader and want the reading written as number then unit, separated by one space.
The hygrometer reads 60 %
